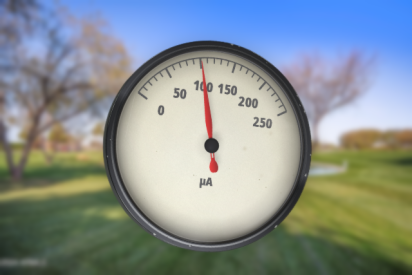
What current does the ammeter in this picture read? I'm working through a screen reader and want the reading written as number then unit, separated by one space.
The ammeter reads 100 µA
